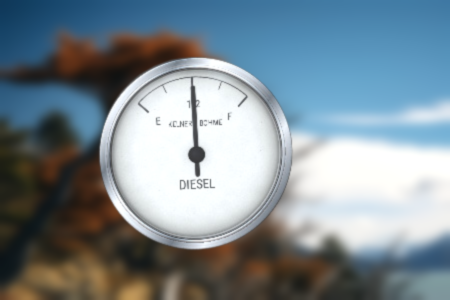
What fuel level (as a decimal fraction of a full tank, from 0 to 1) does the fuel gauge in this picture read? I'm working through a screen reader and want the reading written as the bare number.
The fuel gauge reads 0.5
